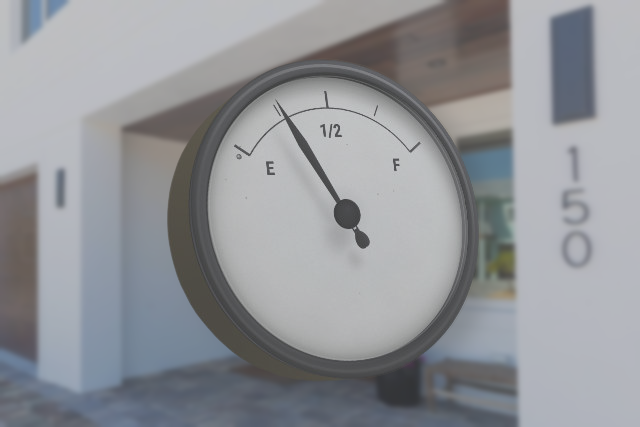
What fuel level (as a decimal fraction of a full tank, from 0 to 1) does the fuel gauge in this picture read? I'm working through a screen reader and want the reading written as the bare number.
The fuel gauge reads 0.25
